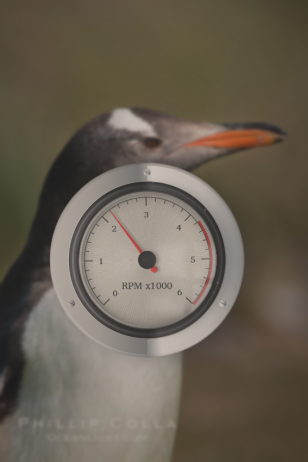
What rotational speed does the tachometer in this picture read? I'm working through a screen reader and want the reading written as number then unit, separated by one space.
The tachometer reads 2200 rpm
